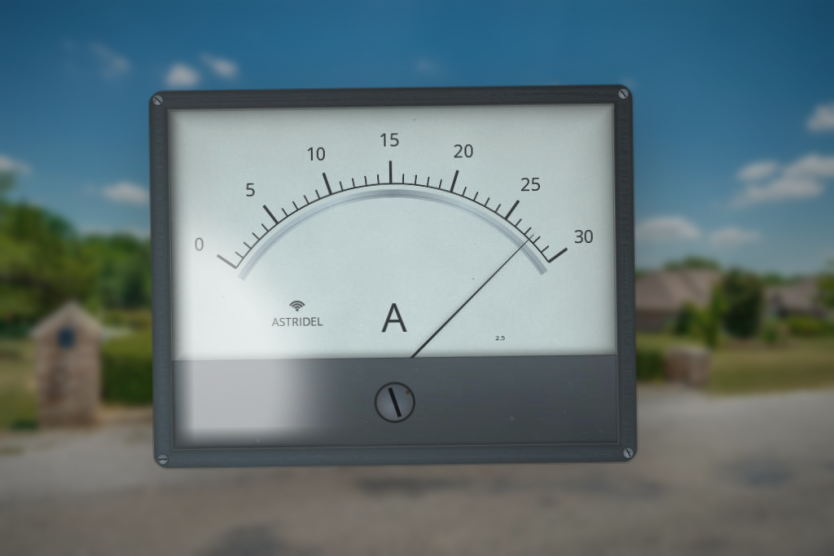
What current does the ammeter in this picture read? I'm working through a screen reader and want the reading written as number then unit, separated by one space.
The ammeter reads 27.5 A
